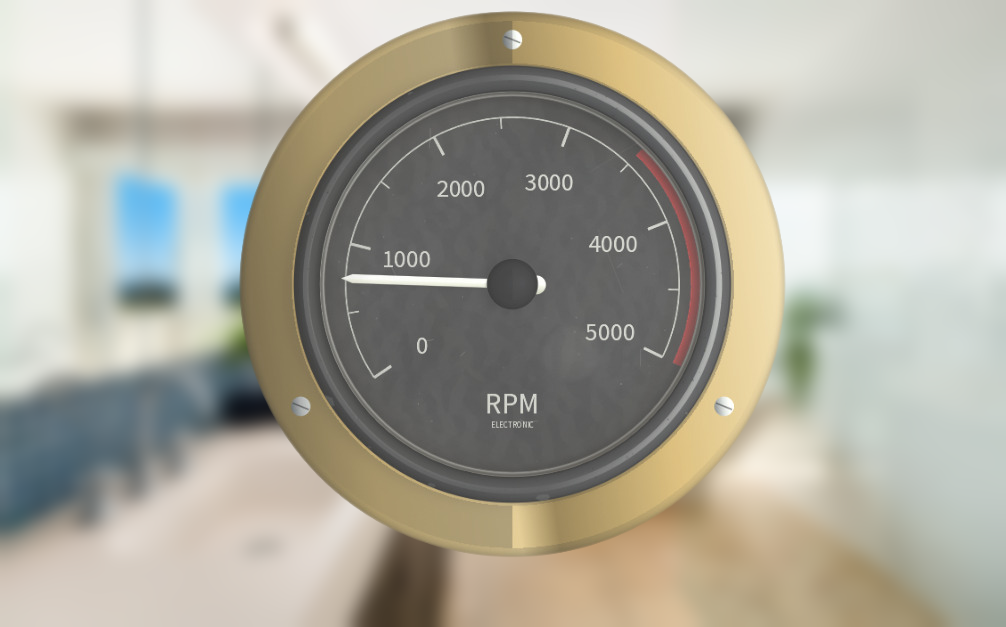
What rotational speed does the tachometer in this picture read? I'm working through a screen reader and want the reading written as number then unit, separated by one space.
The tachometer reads 750 rpm
